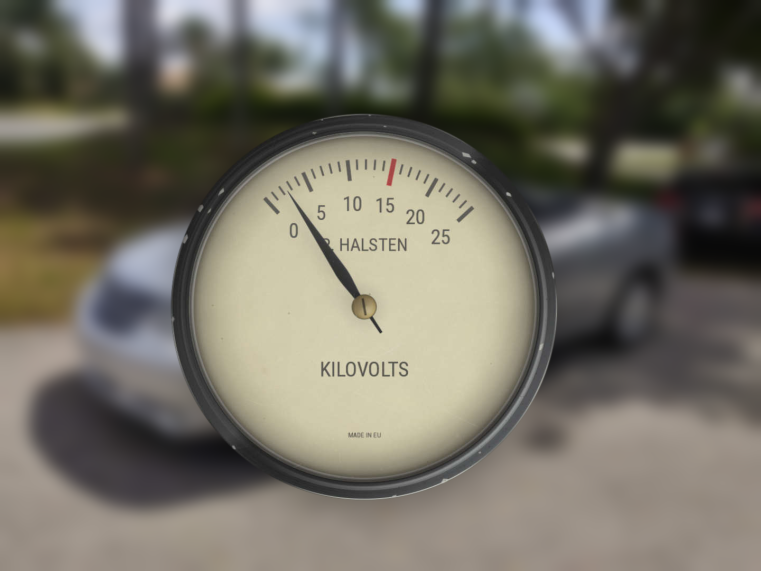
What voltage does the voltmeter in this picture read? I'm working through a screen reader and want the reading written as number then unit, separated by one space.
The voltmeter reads 2.5 kV
